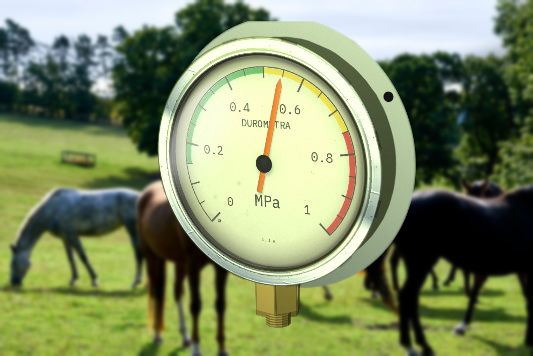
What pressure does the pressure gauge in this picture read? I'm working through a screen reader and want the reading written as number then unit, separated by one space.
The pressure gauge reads 0.55 MPa
